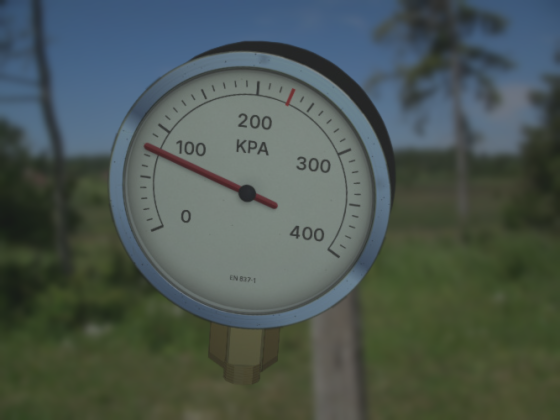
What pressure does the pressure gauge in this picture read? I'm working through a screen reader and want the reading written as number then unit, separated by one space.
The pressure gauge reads 80 kPa
